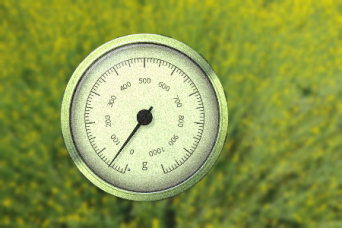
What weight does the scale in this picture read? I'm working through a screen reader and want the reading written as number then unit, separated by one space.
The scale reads 50 g
